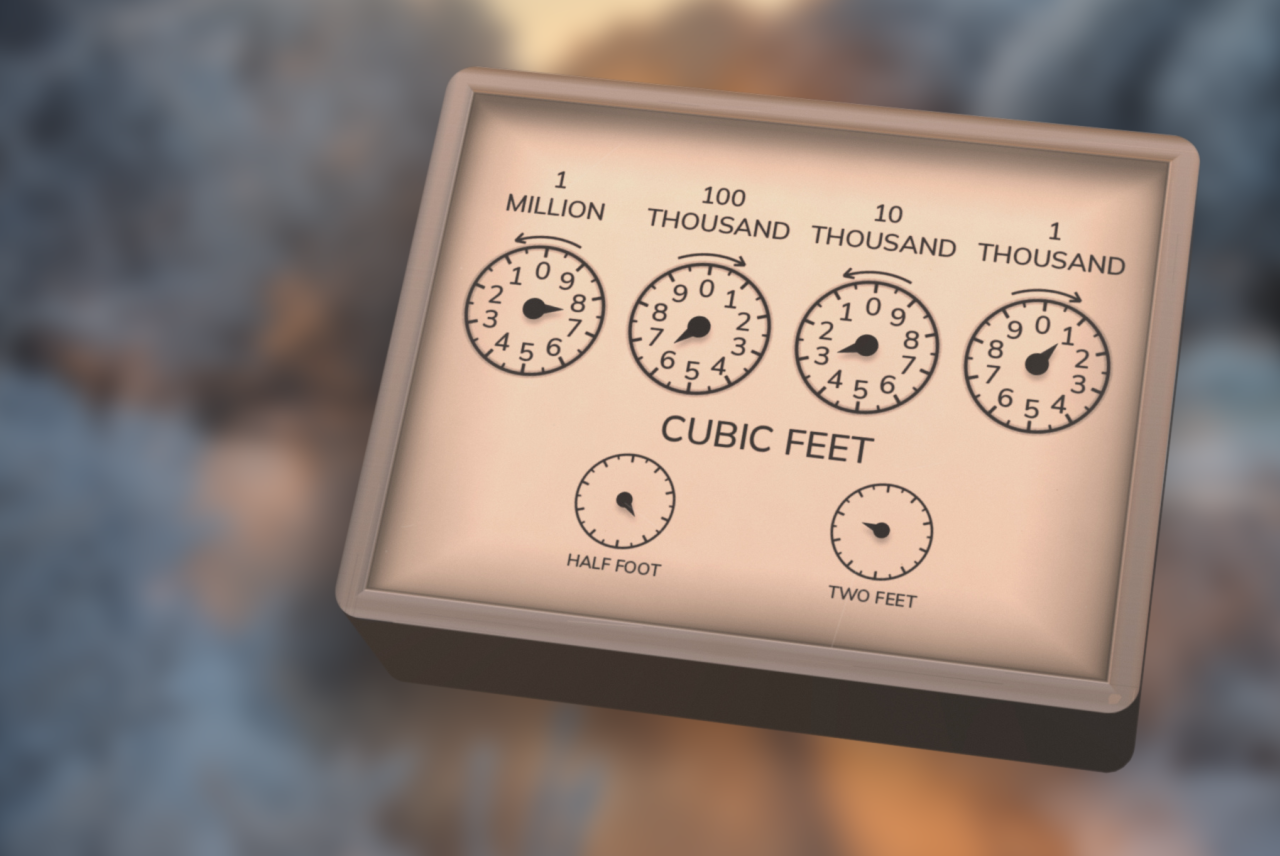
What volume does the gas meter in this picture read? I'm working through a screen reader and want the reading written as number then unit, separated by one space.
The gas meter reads 763100 ft³
